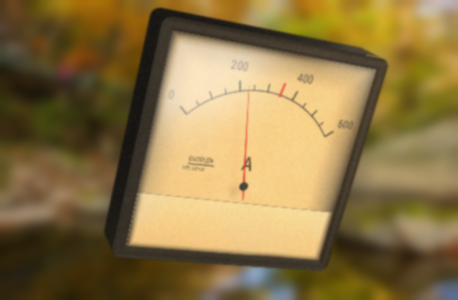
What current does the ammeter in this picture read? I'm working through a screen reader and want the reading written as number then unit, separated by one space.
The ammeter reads 225 A
